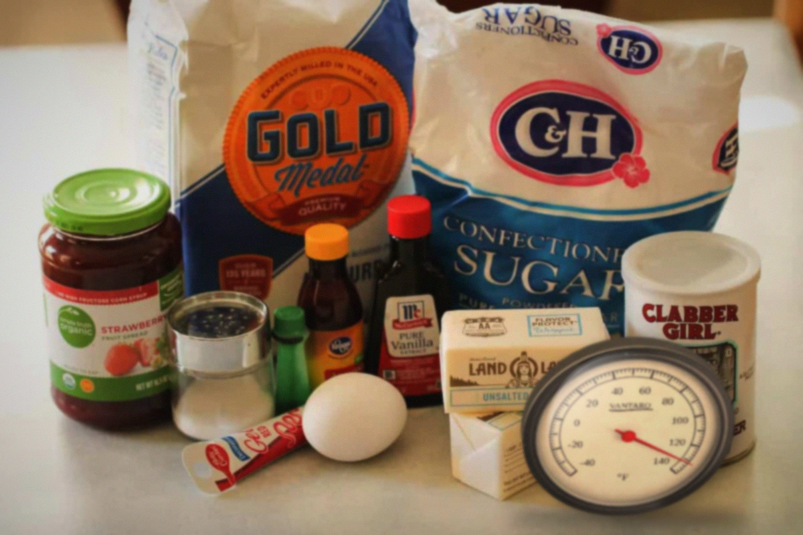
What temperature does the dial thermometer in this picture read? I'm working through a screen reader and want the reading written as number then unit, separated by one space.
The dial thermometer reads 130 °F
